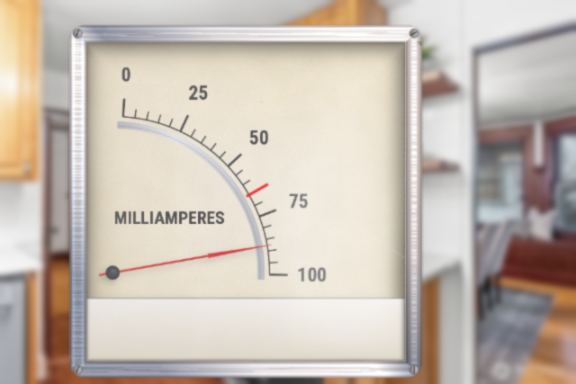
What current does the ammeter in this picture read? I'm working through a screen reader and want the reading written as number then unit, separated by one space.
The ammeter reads 87.5 mA
